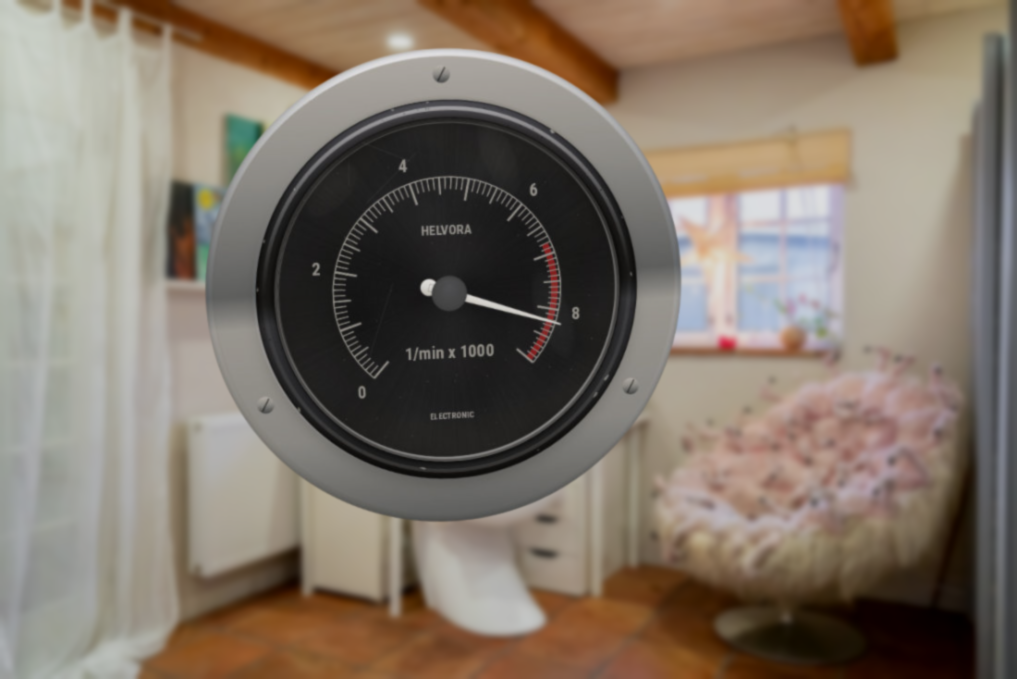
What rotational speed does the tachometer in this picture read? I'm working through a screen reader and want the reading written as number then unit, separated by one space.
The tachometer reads 8200 rpm
